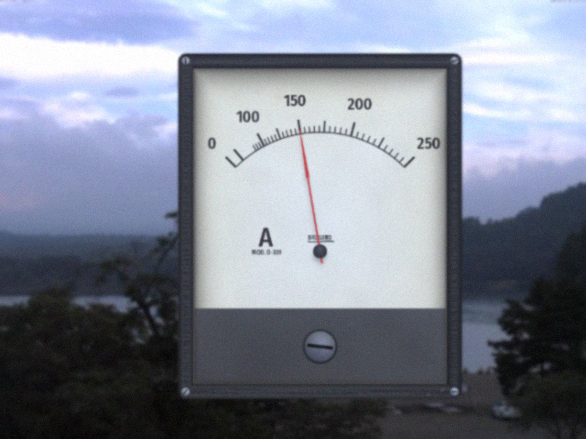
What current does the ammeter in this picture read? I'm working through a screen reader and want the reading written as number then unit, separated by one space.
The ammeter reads 150 A
